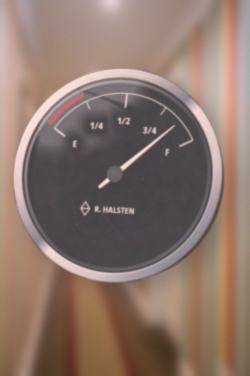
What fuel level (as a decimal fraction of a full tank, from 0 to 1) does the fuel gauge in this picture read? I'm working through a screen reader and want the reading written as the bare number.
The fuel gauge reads 0.875
